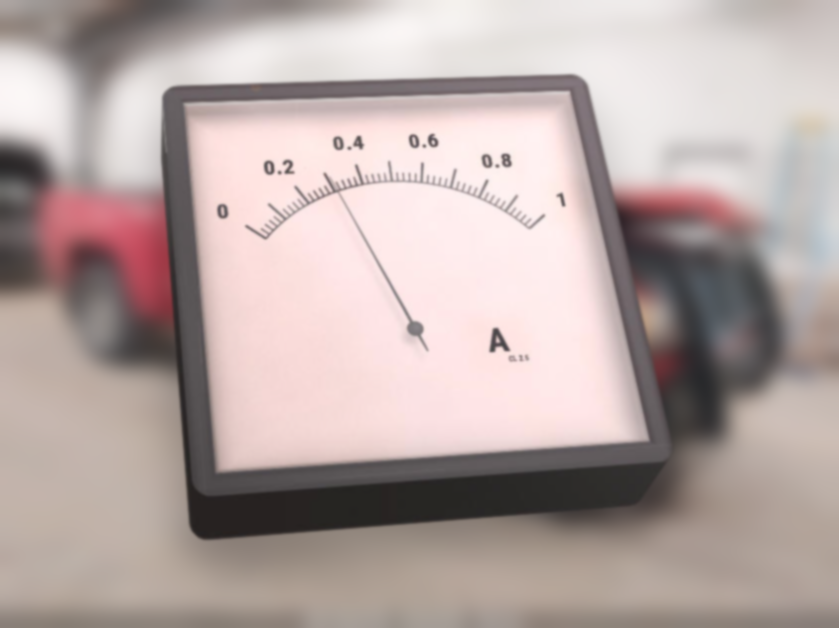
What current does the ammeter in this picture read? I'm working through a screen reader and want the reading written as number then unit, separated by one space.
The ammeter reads 0.3 A
